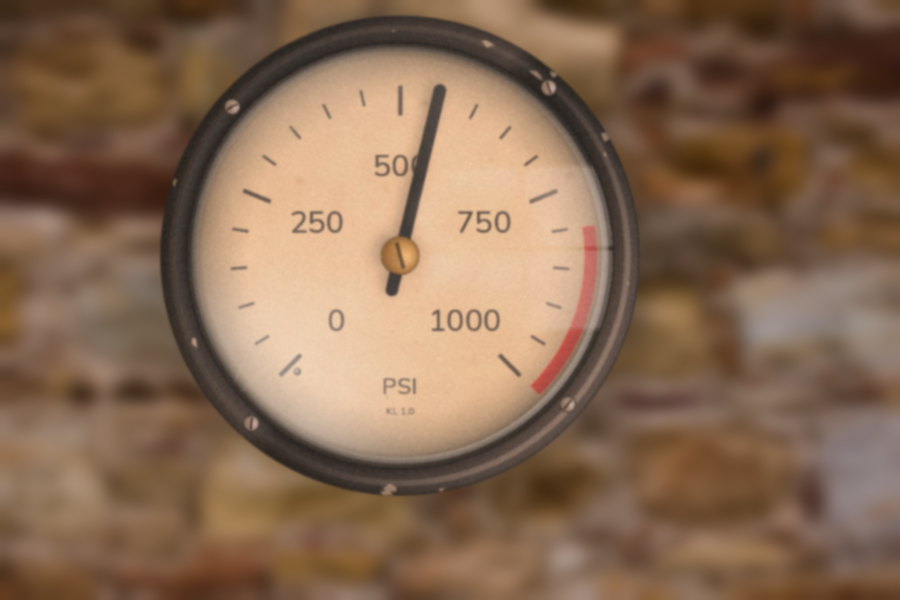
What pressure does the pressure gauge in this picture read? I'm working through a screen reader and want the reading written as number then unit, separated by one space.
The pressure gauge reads 550 psi
